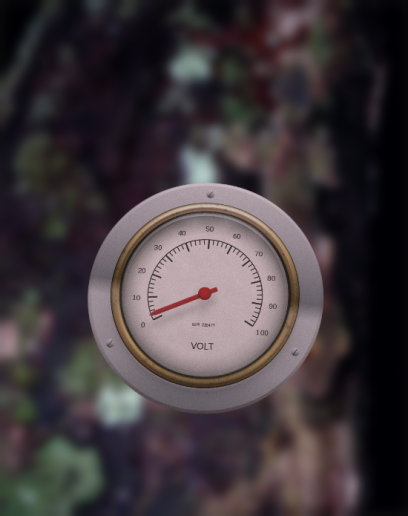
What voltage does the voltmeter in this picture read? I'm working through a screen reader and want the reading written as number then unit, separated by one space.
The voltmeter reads 2 V
